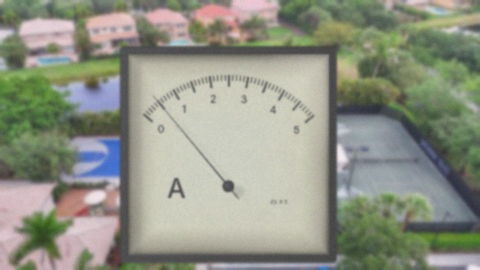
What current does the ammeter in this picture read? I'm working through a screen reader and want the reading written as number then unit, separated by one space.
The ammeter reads 0.5 A
